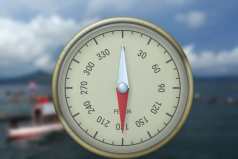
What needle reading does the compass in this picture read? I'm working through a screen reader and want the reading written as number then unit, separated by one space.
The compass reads 180 °
